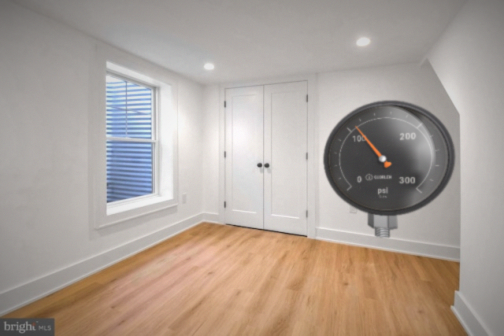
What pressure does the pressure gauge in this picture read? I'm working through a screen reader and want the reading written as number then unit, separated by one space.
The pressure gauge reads 110 psi
